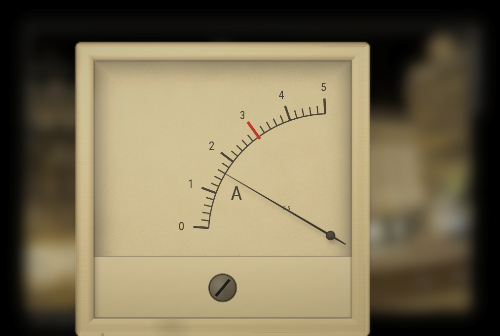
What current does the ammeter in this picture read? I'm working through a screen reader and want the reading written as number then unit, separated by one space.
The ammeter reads 1.6 A
